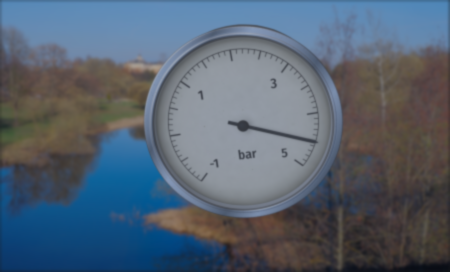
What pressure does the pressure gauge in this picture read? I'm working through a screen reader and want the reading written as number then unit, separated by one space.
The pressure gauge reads 4.5 bar
